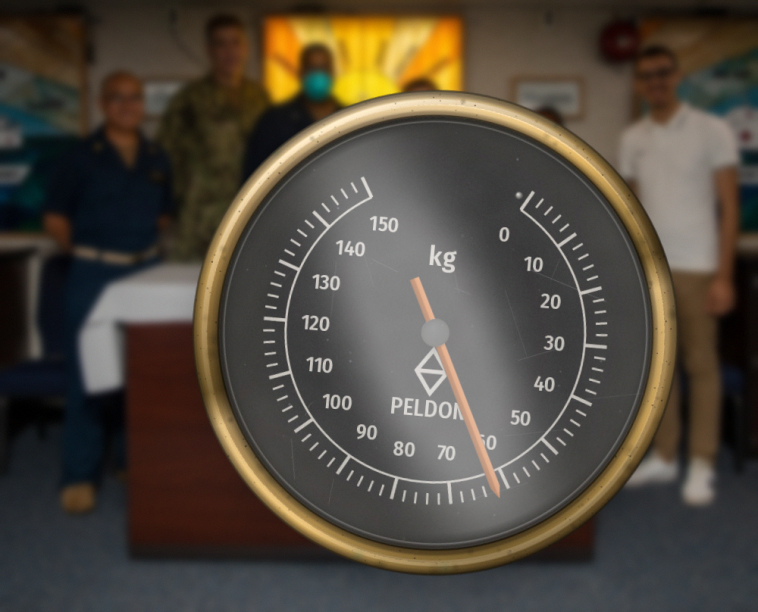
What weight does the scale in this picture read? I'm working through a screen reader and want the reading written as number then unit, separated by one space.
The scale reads 62 kg
